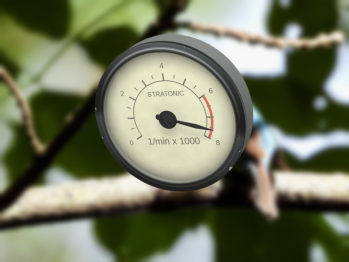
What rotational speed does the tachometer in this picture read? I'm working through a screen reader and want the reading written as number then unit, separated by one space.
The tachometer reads 7500 rpm
